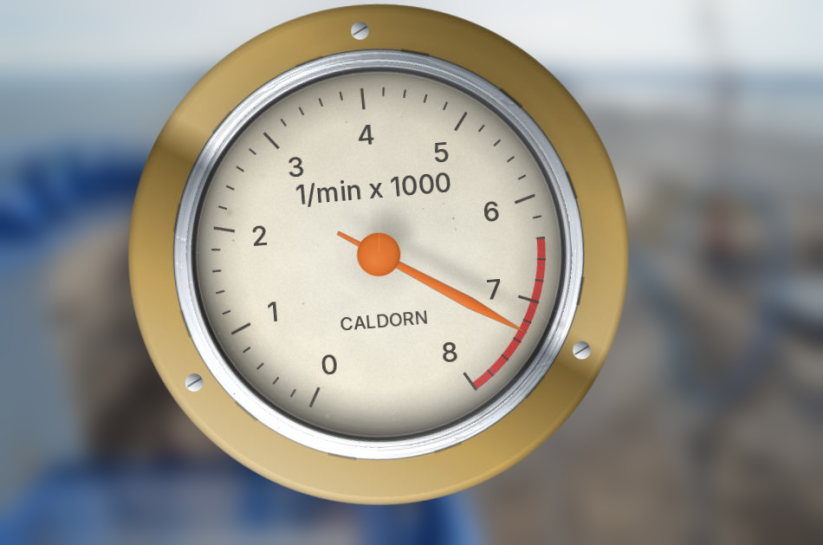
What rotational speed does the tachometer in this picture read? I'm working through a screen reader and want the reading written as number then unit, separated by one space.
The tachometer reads 7300 rpm
